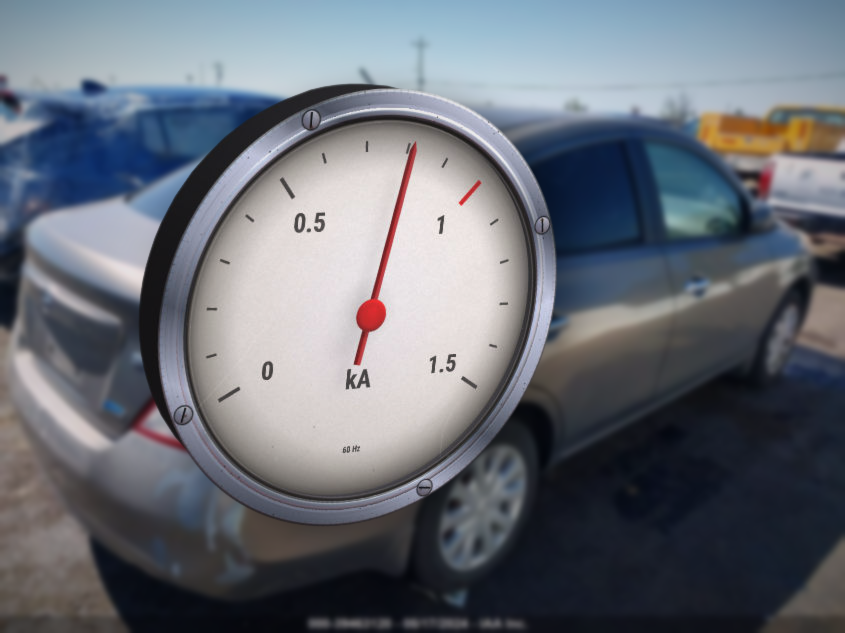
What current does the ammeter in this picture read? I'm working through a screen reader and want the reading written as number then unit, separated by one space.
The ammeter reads 0.8 kA
